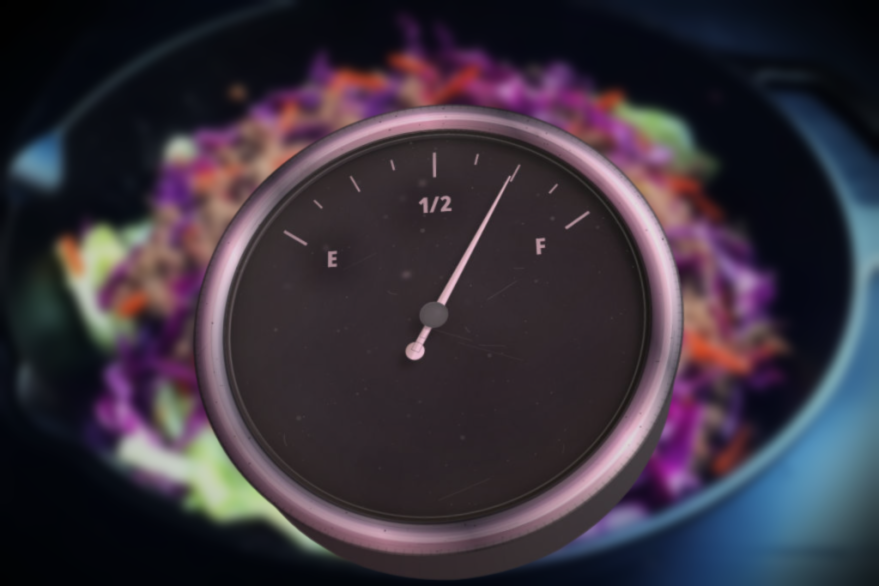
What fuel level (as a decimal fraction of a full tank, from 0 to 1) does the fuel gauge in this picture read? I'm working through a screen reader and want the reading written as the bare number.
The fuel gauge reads 0.75
